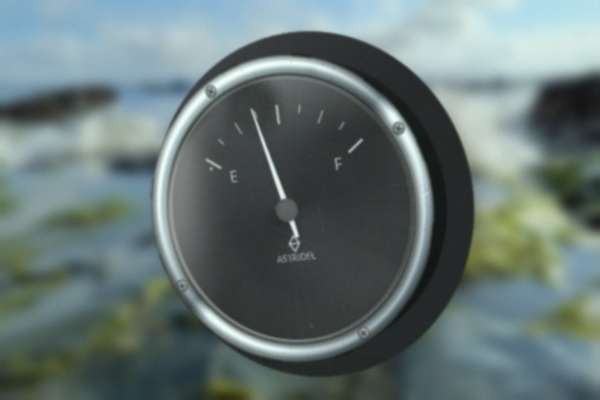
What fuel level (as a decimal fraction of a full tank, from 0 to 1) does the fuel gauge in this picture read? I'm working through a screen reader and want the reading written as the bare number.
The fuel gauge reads 0.375
